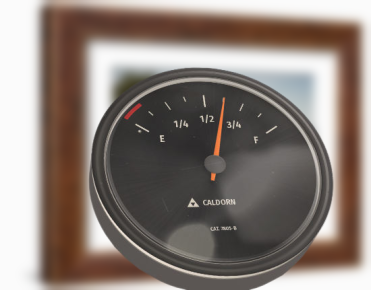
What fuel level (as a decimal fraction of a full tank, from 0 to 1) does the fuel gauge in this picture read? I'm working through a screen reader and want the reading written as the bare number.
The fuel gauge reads 0.625
